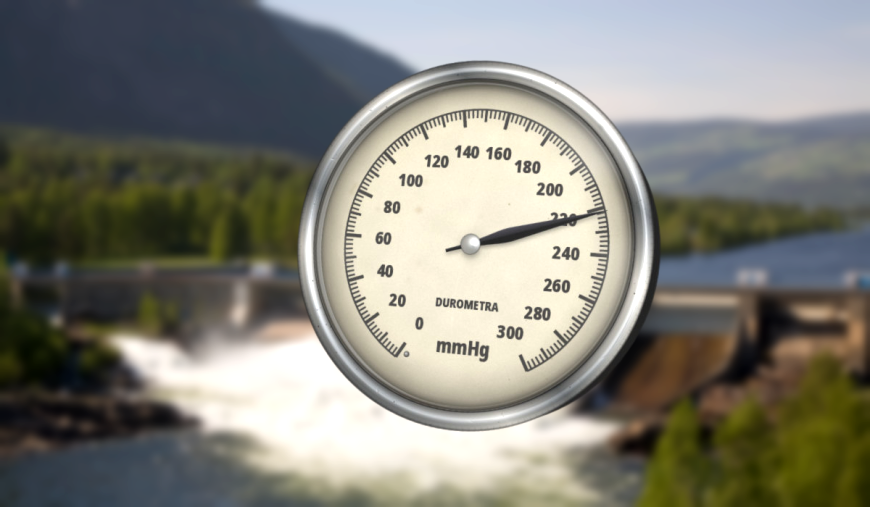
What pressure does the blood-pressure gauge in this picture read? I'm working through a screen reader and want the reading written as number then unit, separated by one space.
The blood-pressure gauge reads 222 mmHg
